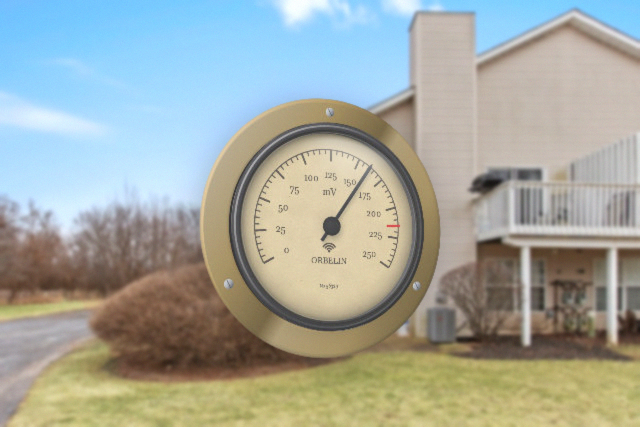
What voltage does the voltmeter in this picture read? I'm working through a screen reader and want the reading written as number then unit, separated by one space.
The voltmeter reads 160 mV
